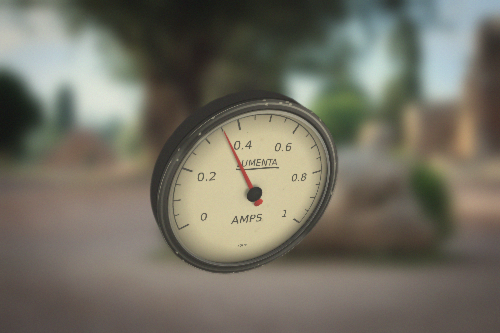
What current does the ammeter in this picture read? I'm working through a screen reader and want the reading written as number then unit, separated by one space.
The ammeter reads 0.35 A
